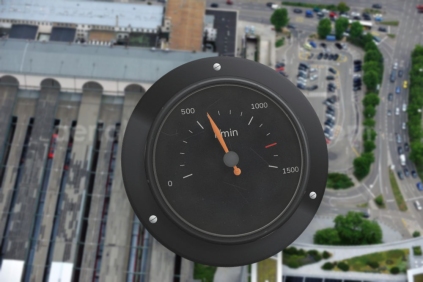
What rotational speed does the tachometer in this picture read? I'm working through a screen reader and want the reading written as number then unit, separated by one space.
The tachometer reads 600 rpm
